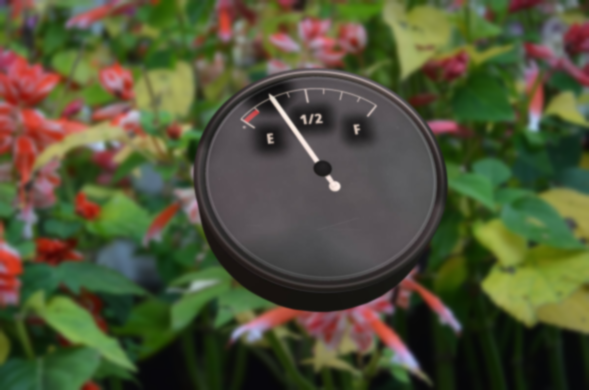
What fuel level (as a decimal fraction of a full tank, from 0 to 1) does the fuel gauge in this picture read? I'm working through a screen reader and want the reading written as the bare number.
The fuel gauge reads 0.25
